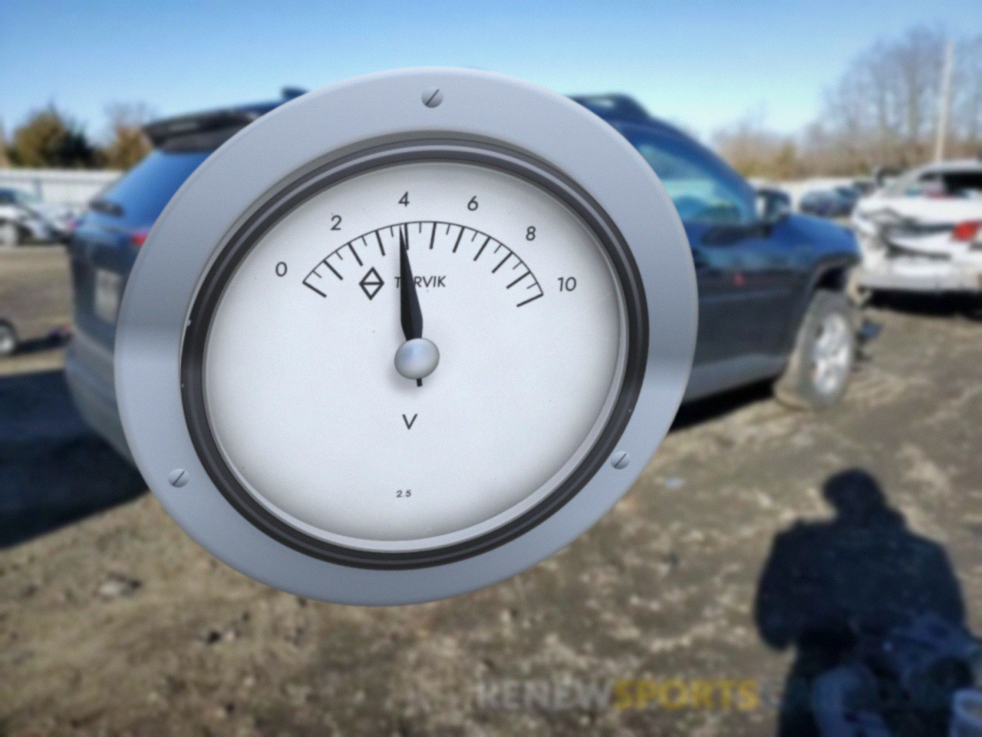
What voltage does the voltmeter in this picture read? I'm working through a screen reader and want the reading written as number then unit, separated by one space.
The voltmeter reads 3.75 V
